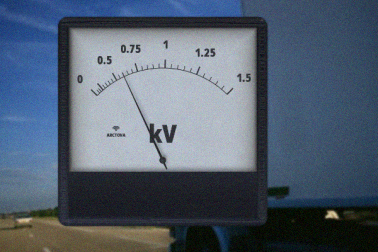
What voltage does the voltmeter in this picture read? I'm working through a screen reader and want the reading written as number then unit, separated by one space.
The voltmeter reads 0.6 kV
